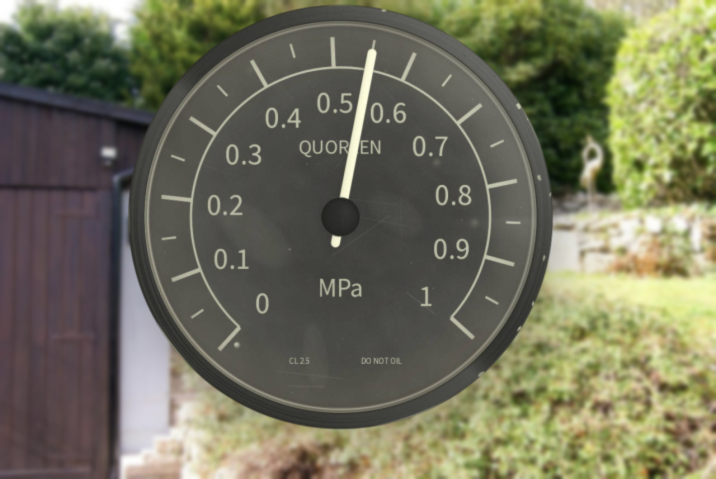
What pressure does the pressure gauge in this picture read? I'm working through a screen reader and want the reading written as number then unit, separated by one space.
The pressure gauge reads 0.55 MPa
